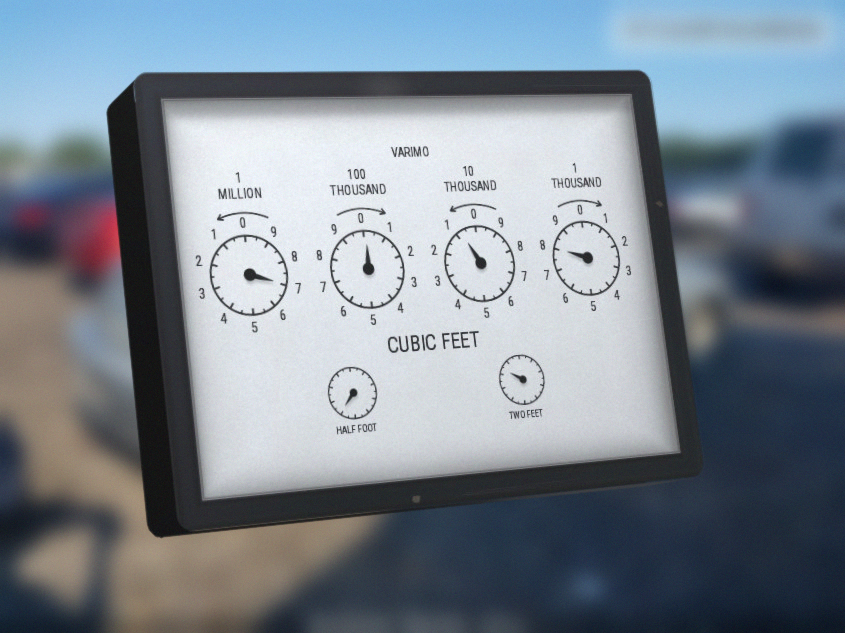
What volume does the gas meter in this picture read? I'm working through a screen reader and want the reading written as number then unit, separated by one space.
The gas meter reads 700800 ft³
